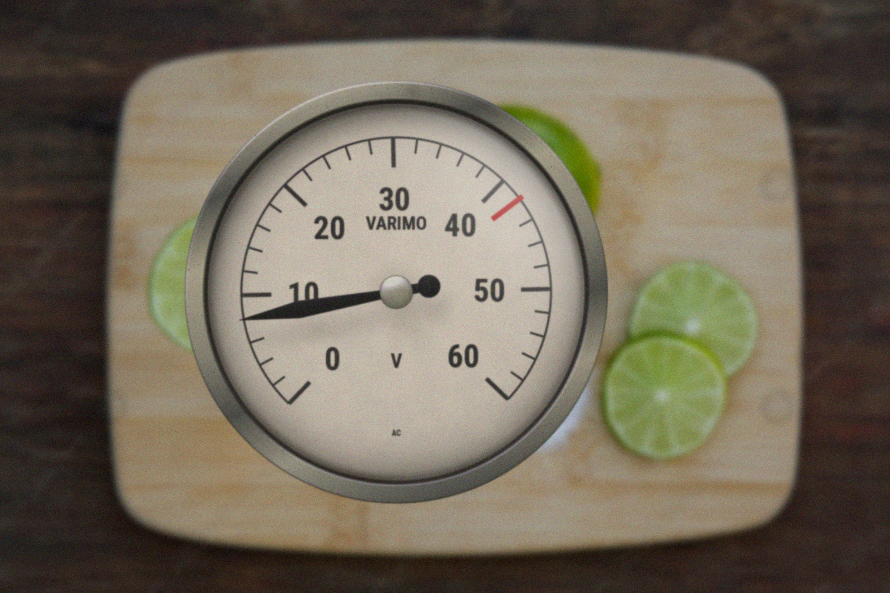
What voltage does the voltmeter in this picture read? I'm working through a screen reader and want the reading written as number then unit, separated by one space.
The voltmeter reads 8 V
